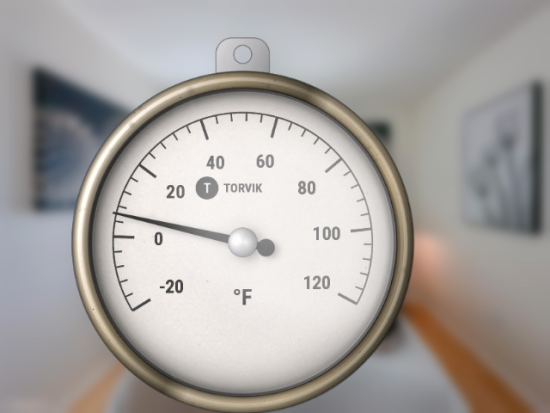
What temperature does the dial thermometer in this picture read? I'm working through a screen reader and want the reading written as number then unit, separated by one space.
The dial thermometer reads 6 °F
